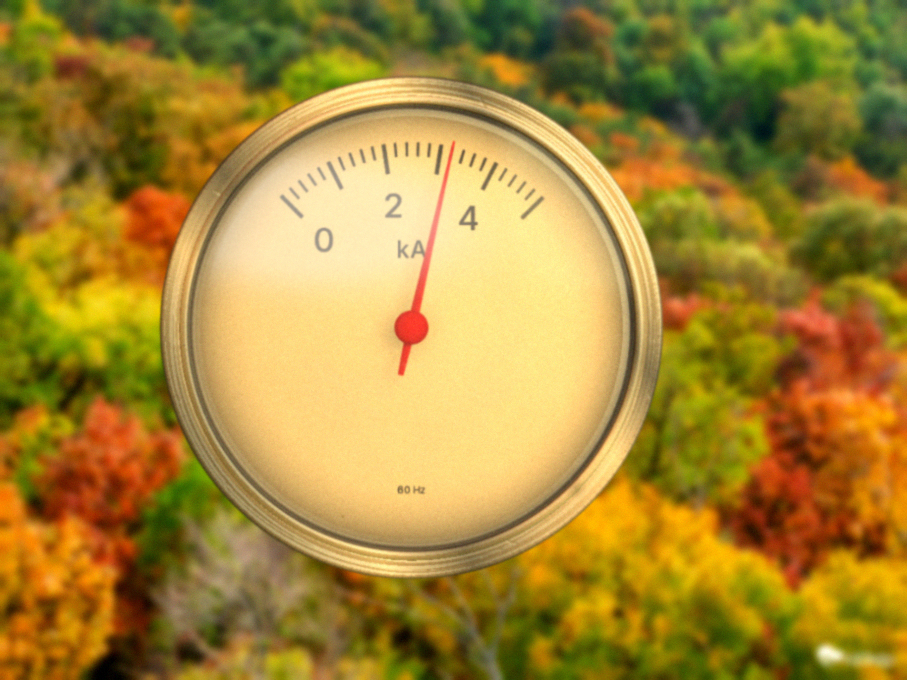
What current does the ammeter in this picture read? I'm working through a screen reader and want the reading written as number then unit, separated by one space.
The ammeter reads 3.2 kA
